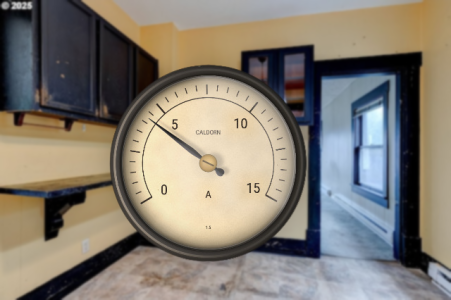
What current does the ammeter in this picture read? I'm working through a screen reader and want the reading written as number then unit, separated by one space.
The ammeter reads 4.25 A
